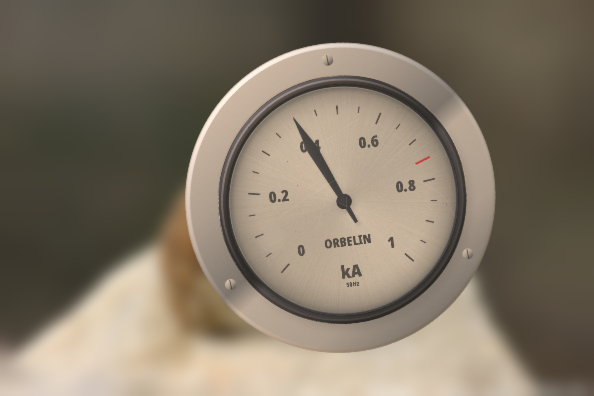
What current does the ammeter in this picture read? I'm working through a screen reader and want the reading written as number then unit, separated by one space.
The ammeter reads 0.4 kA
